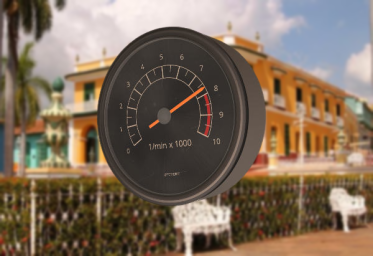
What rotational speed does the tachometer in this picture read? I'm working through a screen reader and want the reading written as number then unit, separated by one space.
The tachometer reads 7750 rpm
